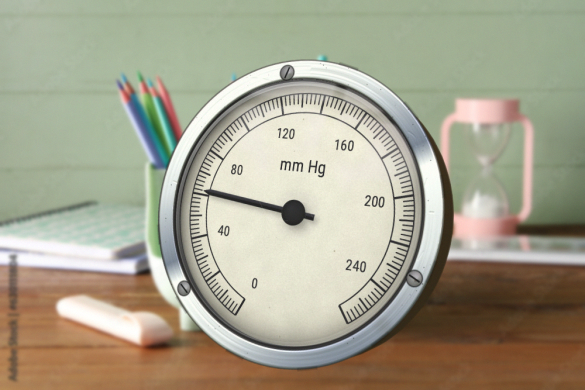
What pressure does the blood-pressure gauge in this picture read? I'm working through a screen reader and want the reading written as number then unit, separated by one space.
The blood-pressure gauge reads 62 mmHg
